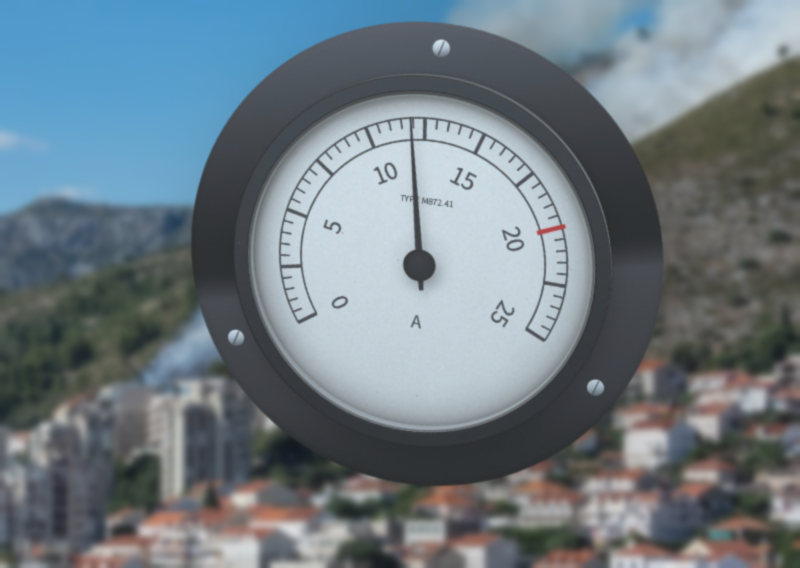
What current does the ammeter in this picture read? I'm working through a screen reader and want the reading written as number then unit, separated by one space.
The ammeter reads 12 A
